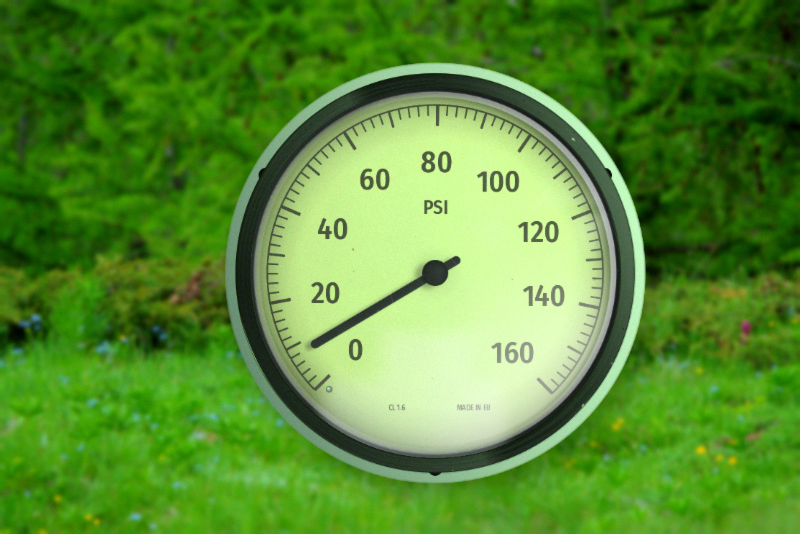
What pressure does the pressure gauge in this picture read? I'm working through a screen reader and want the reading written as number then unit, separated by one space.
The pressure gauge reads 8 psi
